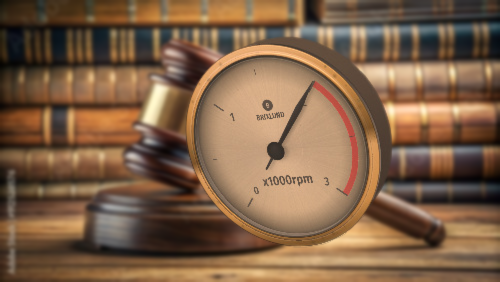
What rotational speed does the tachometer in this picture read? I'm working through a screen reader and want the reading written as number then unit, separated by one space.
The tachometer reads 2000 rpm
